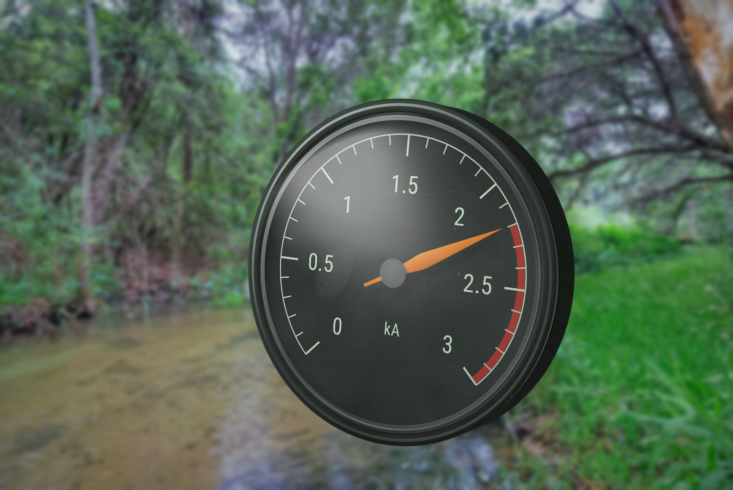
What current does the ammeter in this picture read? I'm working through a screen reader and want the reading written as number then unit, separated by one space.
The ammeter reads 2.2 kA
